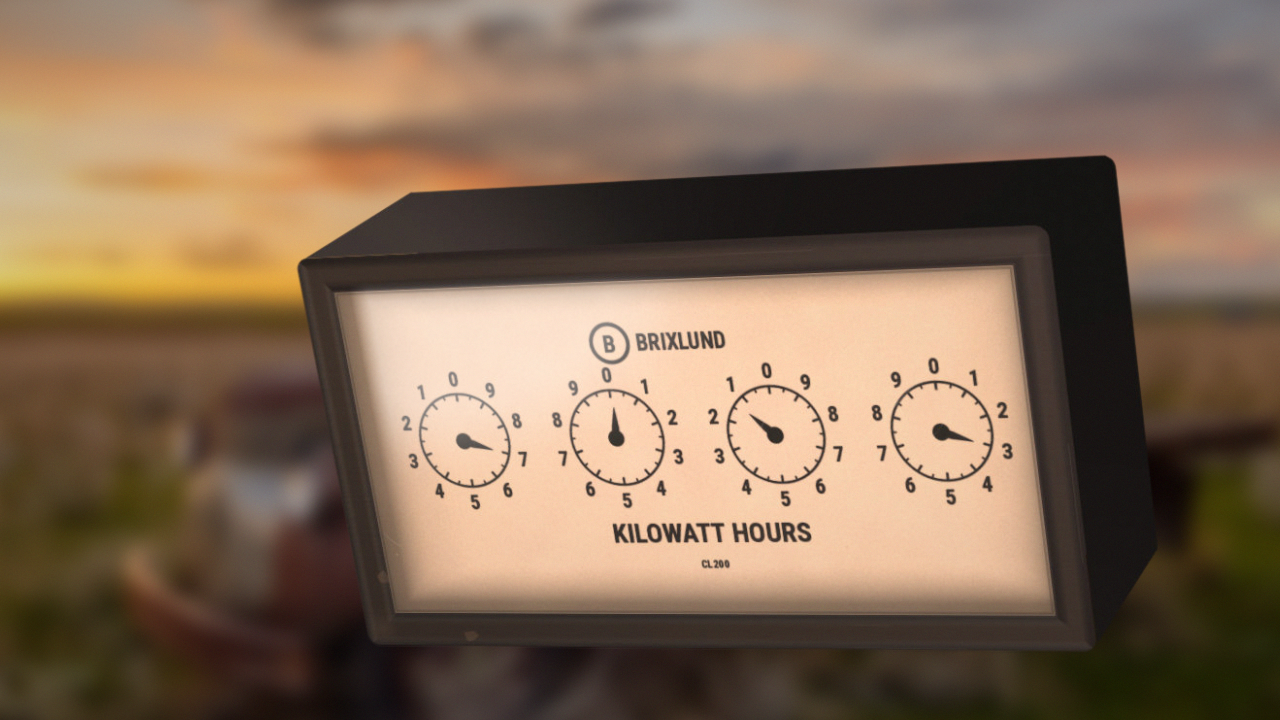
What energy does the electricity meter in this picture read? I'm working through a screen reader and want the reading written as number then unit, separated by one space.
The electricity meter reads 7013 kWh
